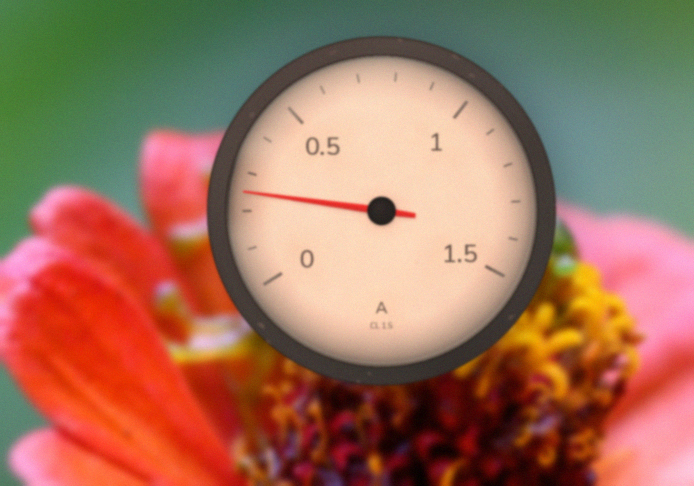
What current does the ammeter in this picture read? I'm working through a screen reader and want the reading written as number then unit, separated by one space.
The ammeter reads 0.25 A
